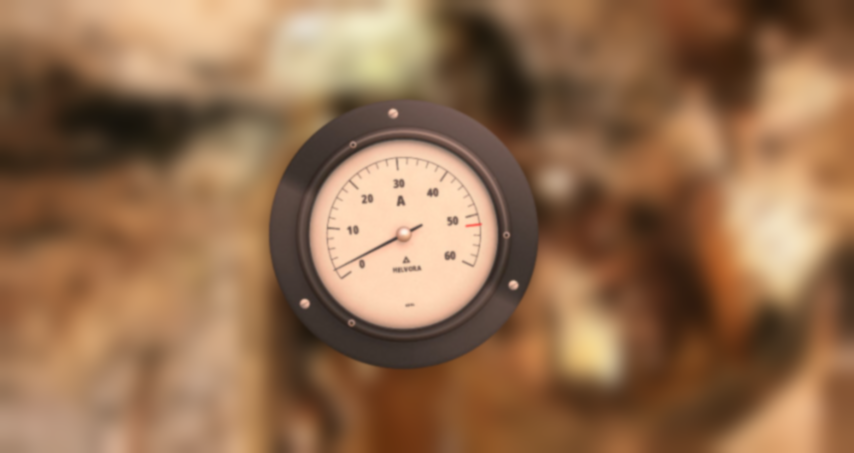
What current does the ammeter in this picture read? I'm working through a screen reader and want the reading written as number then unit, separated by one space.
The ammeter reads 2 A
